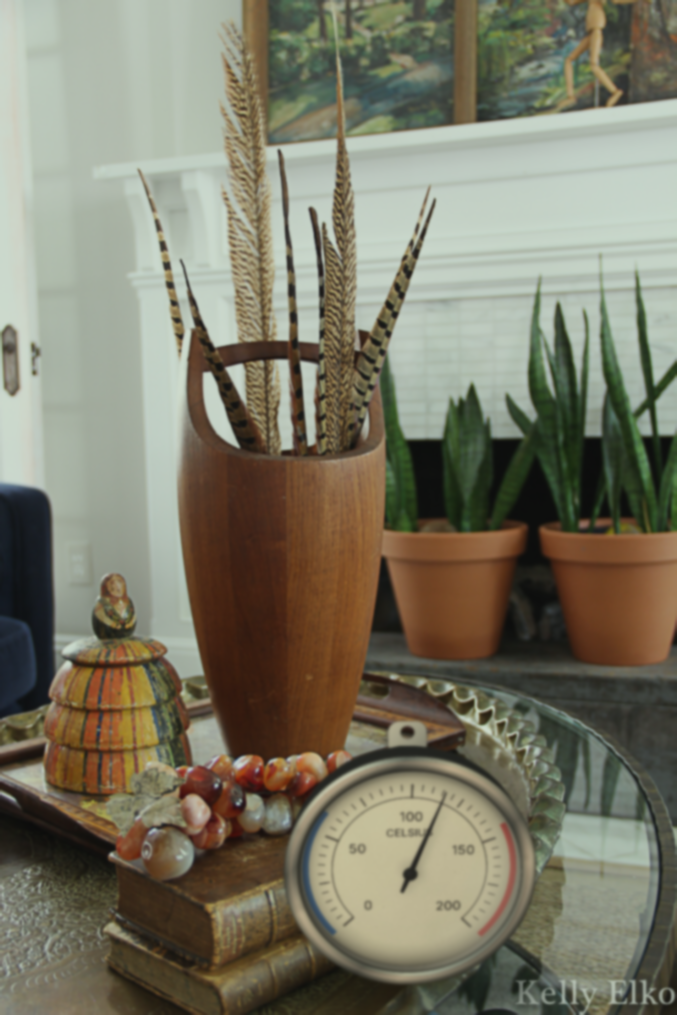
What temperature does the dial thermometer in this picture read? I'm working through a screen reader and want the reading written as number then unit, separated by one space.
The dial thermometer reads 115 °C
